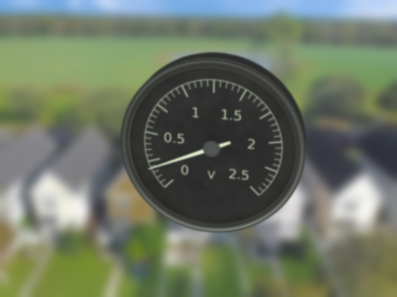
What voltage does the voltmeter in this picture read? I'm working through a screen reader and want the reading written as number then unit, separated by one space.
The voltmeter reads 0.2 V
